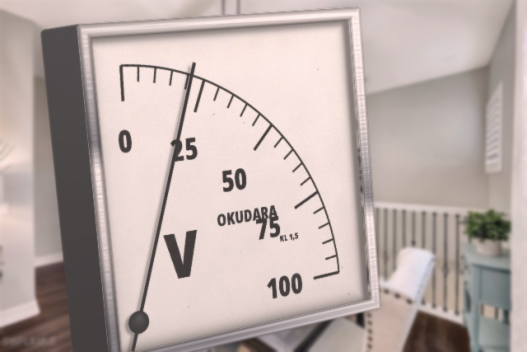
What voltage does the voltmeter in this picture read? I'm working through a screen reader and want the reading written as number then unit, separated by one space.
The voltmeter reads 20 V
